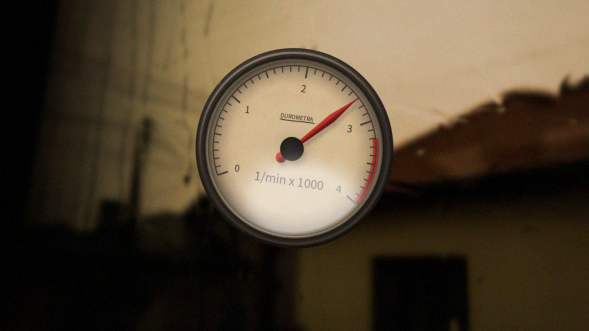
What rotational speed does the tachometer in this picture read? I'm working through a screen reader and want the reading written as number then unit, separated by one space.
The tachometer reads 2700 rpm
